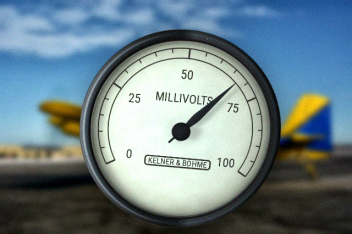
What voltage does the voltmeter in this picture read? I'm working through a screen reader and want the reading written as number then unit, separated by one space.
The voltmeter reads 67.5 mV
